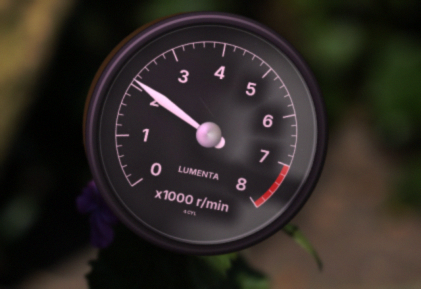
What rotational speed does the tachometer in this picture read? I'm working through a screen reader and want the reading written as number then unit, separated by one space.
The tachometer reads 2100 rpm
